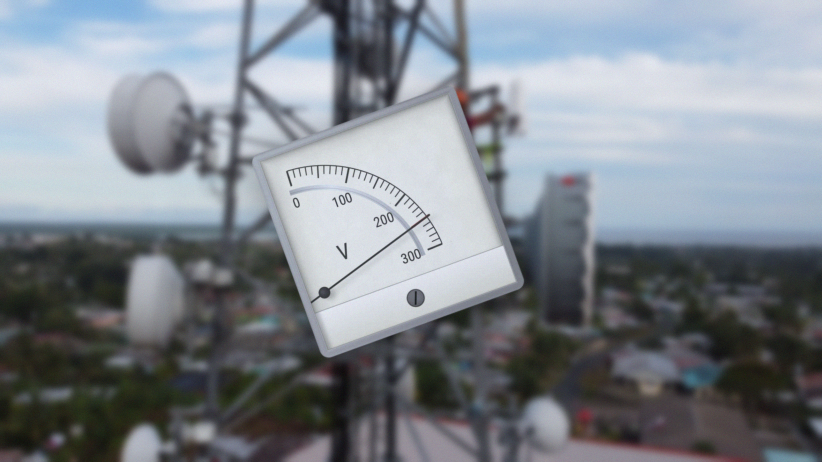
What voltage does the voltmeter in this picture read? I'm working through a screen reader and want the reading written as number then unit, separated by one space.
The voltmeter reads 250 V
